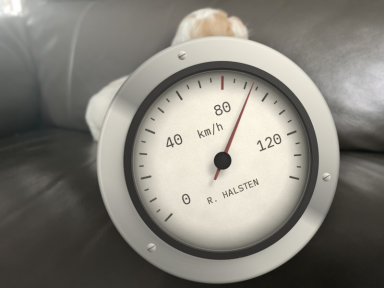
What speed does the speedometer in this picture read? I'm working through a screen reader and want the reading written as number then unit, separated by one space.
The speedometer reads 92.5 km/h
